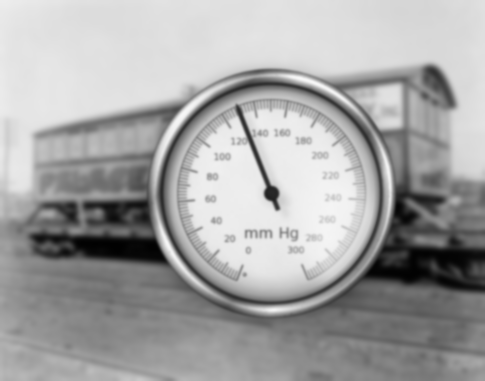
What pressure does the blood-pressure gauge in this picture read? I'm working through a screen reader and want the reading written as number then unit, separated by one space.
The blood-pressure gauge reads 130 mmHg
